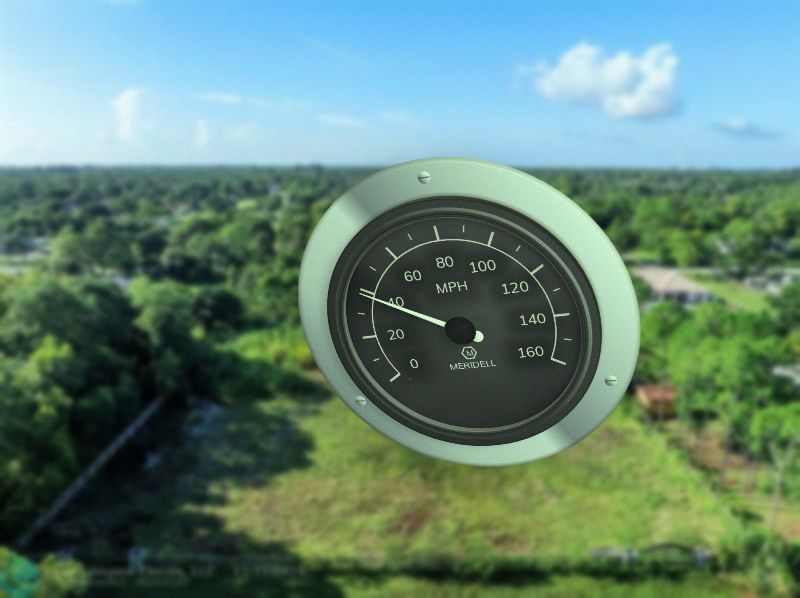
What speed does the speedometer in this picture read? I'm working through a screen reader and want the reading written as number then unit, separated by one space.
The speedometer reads 40 mph
